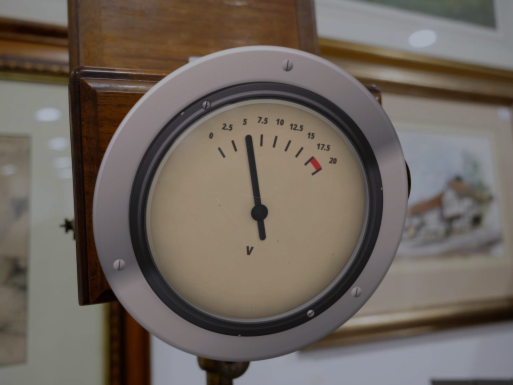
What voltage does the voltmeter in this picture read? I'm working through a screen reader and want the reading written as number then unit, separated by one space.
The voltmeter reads 5 V
